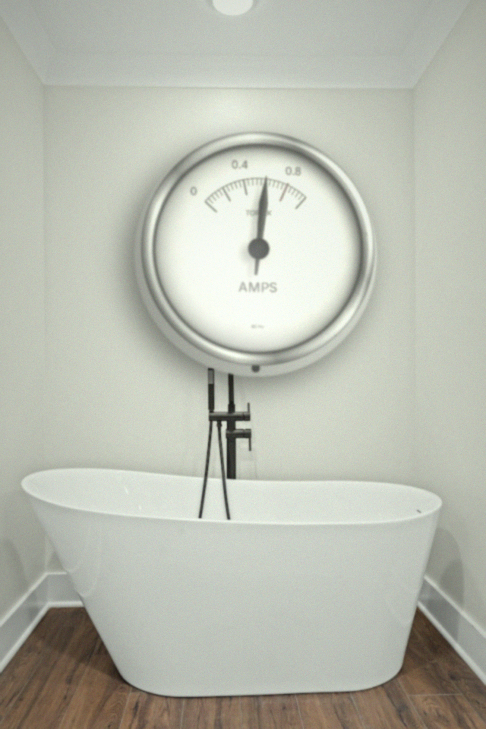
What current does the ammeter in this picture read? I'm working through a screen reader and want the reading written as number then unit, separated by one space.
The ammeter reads 0.6 A
